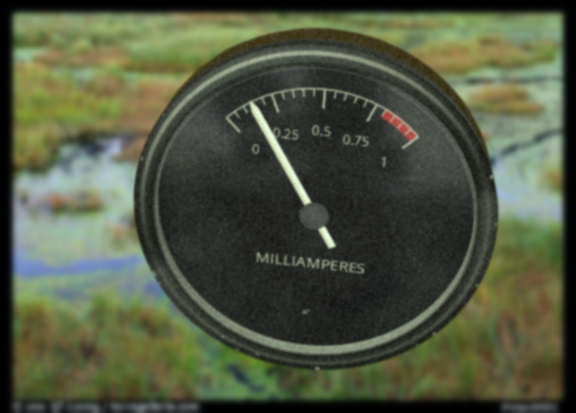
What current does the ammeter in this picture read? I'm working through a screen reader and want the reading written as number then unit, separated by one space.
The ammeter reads 0.15 mA
